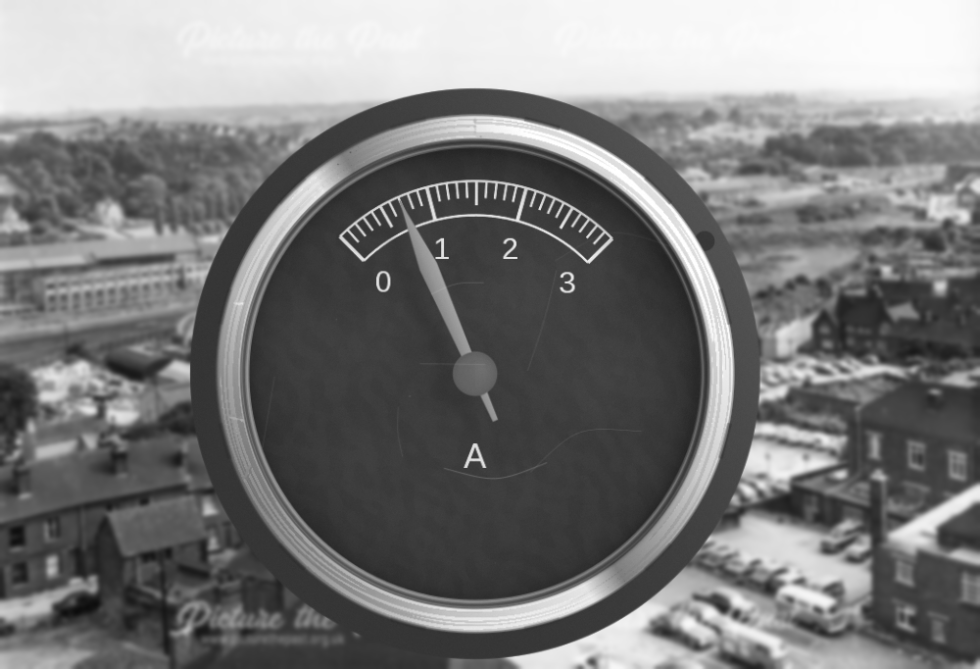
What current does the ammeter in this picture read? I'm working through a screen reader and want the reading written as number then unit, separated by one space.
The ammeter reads 0.7 A
